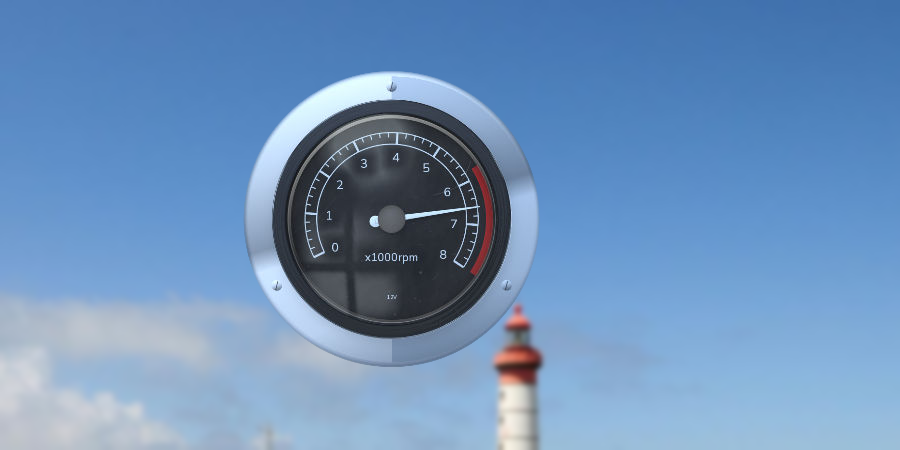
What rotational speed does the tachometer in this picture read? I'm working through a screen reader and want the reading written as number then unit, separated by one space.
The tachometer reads 6600 rpm
